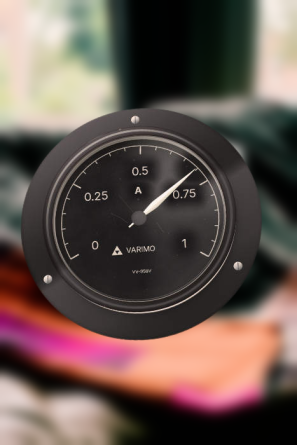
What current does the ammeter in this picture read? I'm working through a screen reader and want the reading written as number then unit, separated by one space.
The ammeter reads 0.7 A
